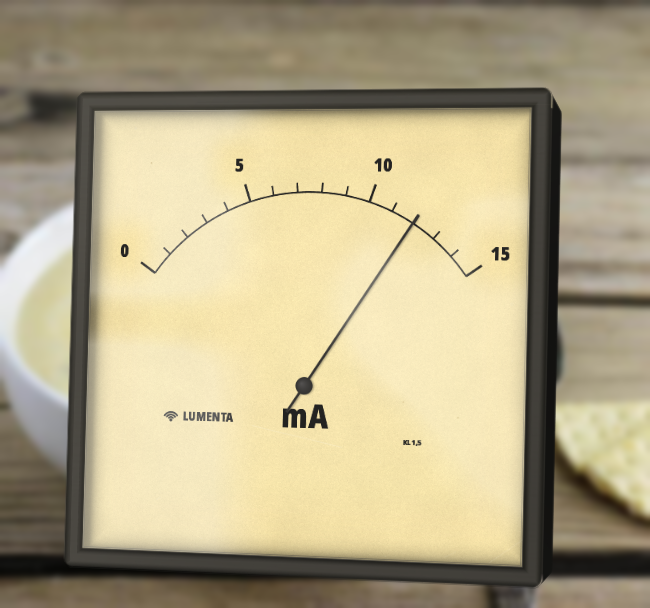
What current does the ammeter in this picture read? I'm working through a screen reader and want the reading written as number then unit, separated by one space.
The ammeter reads 12 mA
